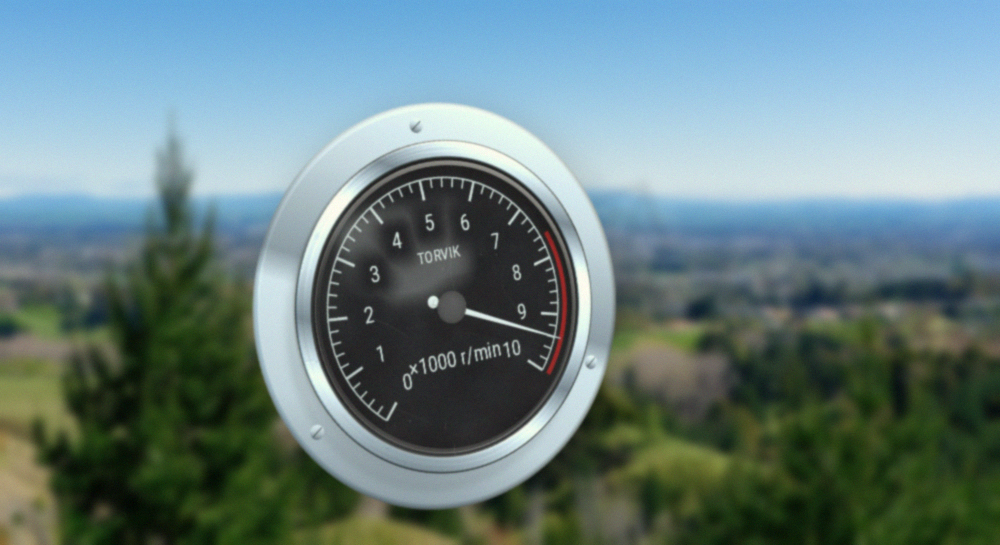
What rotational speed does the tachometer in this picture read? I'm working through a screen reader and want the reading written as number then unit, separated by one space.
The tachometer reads 9400 rpm
